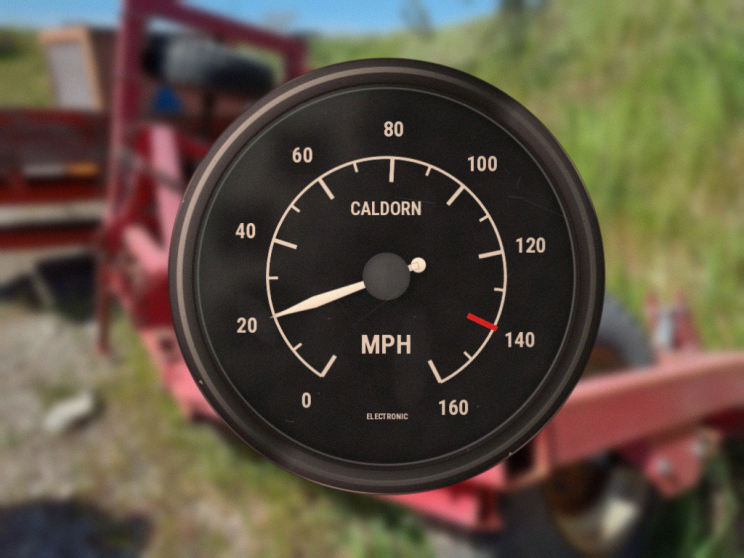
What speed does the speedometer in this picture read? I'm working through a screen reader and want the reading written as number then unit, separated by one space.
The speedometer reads 20 mph
